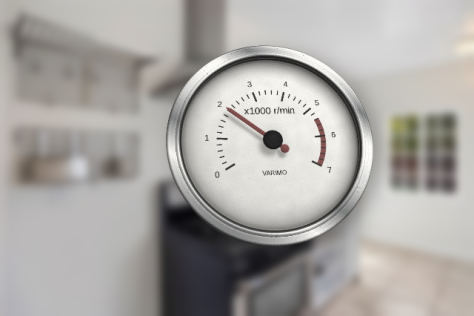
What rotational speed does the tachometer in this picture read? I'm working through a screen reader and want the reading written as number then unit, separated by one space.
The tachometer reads 2000 rpm
